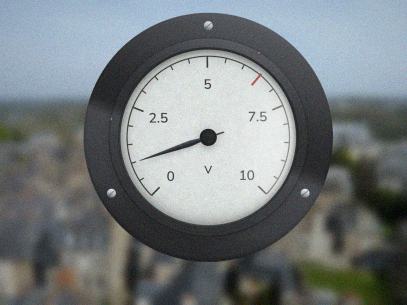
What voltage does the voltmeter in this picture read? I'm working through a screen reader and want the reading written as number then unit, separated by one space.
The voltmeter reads 1 V
